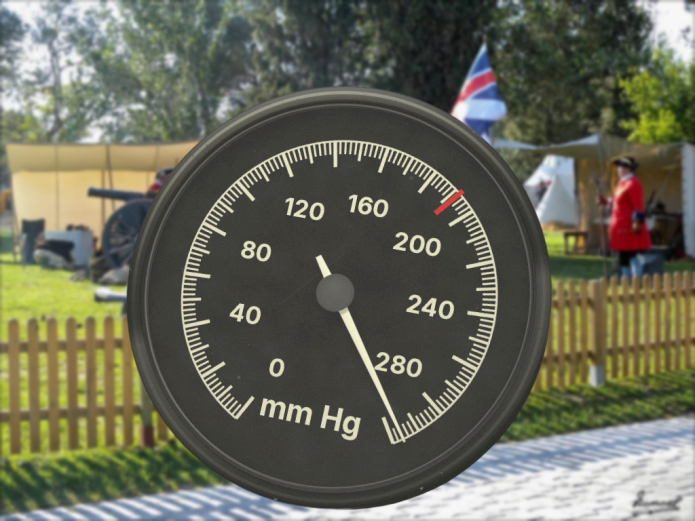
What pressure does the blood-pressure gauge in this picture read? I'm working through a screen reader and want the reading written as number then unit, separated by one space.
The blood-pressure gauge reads 296 mmHg
